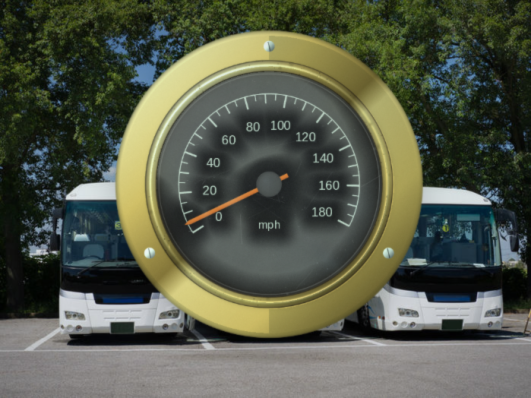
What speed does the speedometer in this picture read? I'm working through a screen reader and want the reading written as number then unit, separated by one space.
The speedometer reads 5 mph
